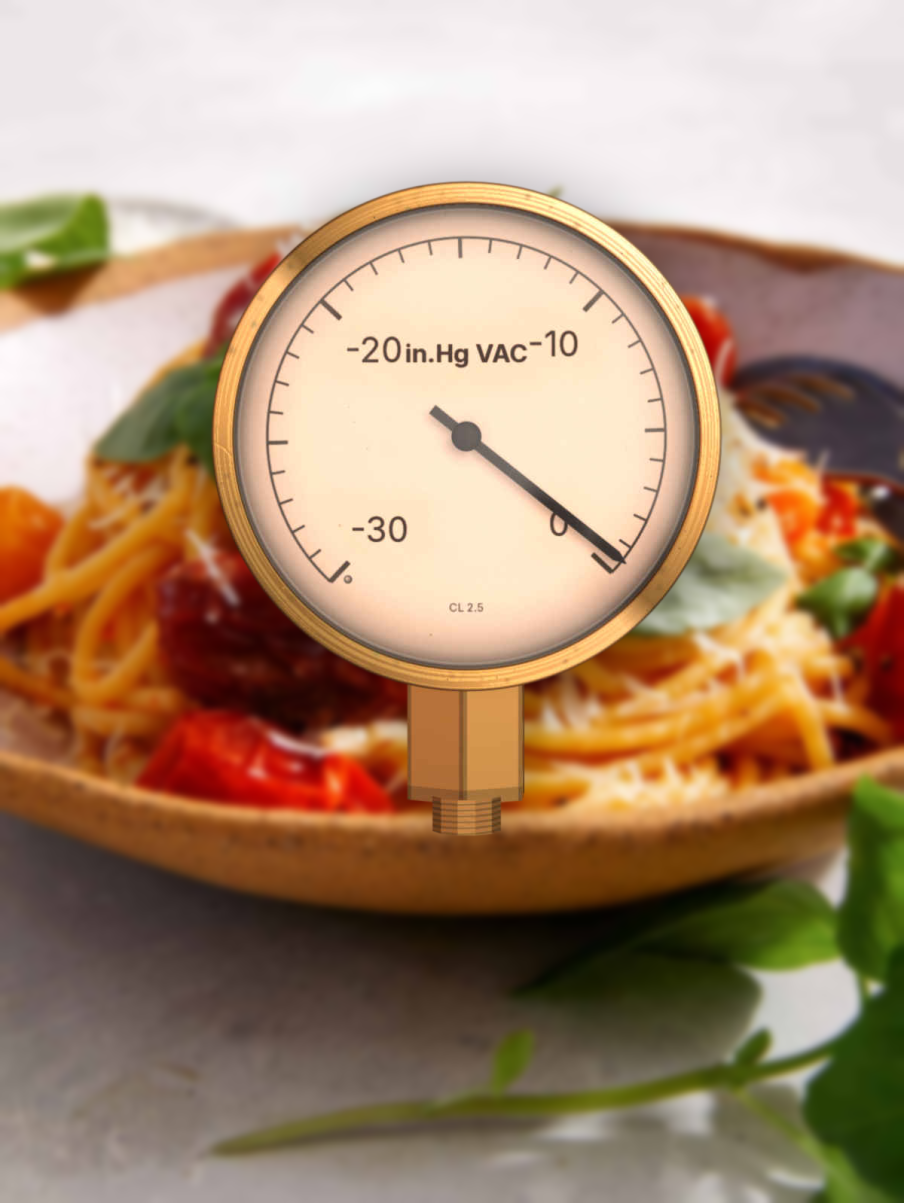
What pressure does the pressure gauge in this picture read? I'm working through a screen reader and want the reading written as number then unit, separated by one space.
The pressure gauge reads -0.5 inHg
